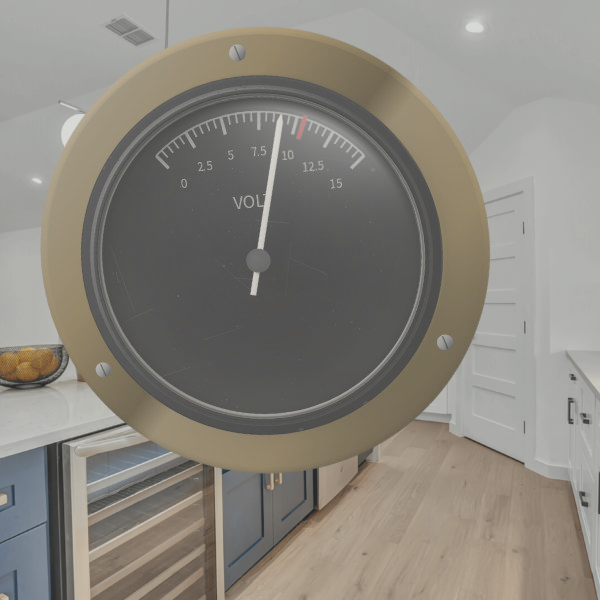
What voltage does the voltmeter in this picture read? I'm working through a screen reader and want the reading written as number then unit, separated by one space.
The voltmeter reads 9 V
